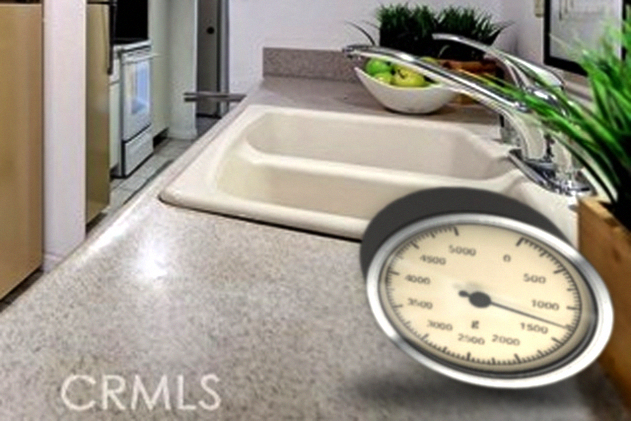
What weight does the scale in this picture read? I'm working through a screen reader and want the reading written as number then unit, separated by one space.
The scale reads 1250 g
